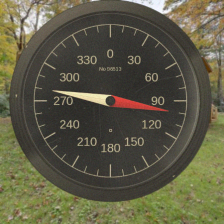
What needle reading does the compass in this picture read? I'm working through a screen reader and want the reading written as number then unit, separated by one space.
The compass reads 100 °
